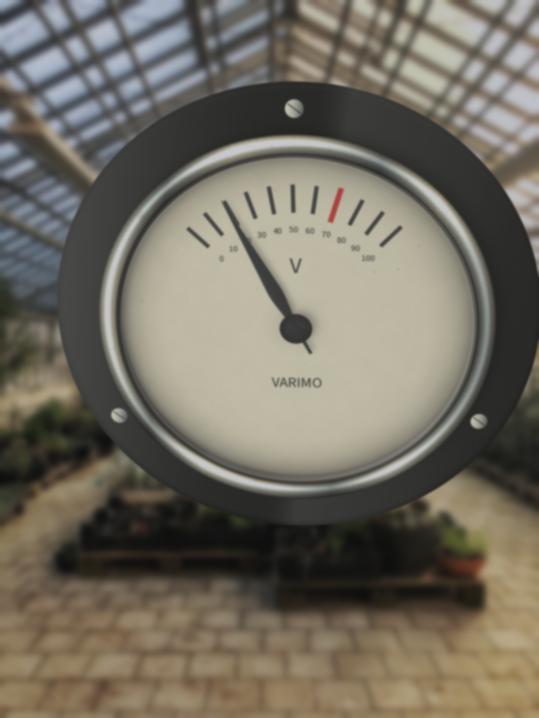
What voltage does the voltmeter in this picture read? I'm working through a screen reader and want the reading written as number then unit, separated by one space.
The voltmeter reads 20 V
